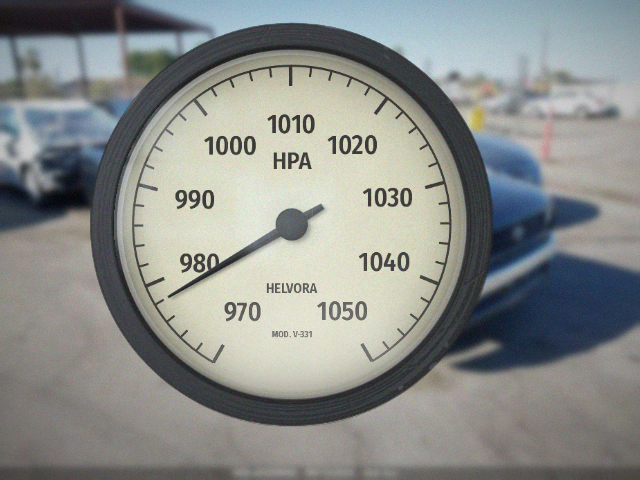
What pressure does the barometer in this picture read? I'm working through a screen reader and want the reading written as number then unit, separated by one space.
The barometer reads 978 hPa
